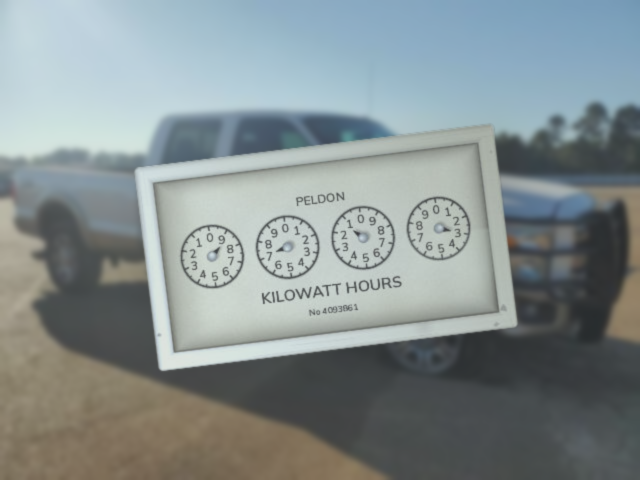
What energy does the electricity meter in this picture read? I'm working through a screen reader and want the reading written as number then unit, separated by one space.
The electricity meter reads 8713 kWh
